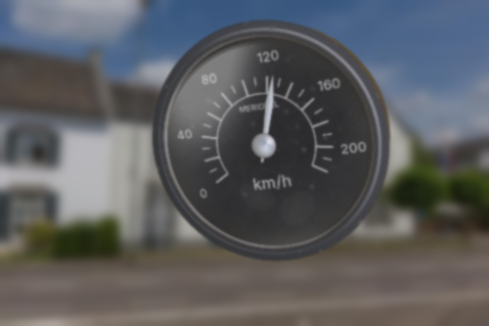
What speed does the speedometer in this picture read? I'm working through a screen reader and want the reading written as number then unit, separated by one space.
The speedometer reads 125 km/h
